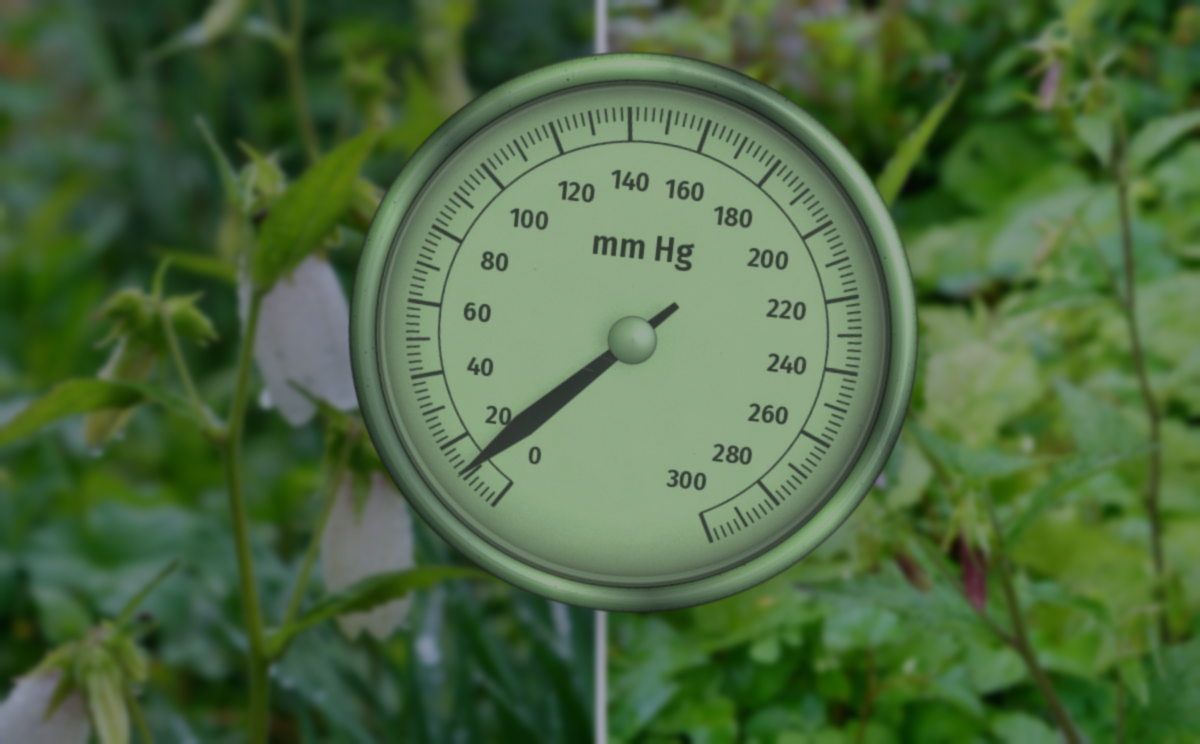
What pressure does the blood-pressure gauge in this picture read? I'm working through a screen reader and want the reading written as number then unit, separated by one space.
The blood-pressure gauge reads 12 mmHg
